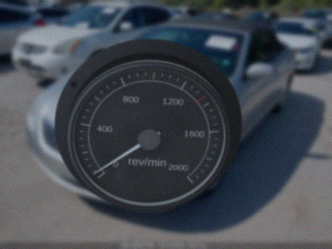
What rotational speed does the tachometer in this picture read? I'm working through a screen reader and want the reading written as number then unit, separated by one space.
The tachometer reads 50 rpm
